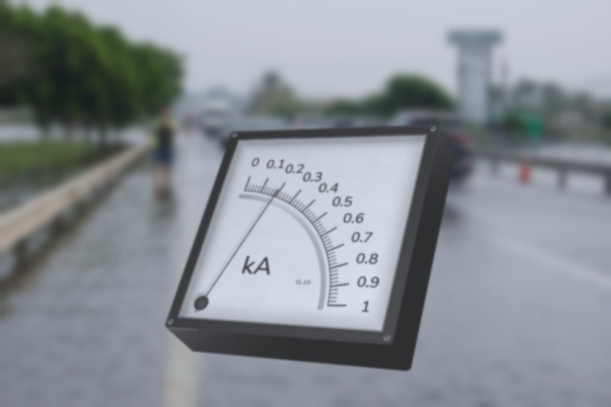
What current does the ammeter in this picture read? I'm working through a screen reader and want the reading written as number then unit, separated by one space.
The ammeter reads 0.2 kA
